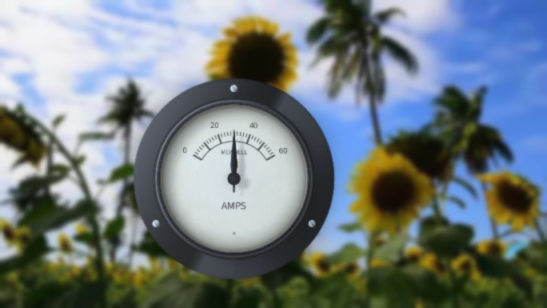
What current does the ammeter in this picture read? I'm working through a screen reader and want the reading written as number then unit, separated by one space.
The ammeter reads 30 A
